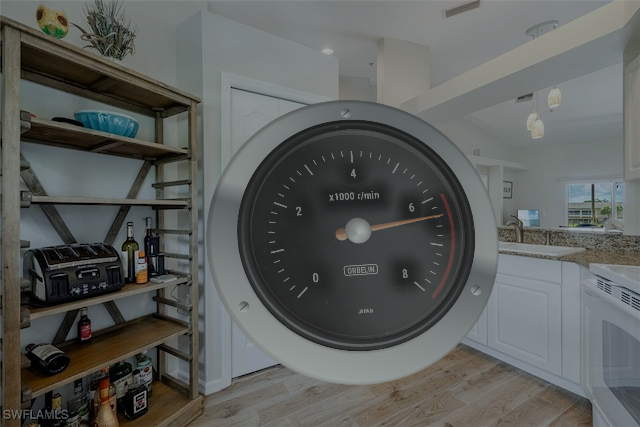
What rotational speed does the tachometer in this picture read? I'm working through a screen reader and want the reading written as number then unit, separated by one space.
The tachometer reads 6400 rpm
